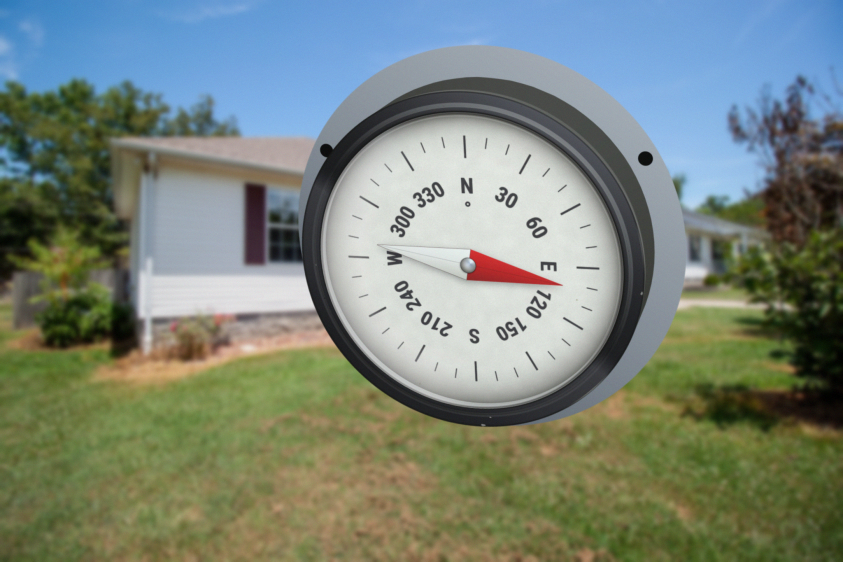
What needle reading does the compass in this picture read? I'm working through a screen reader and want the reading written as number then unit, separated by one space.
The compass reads 100 °
